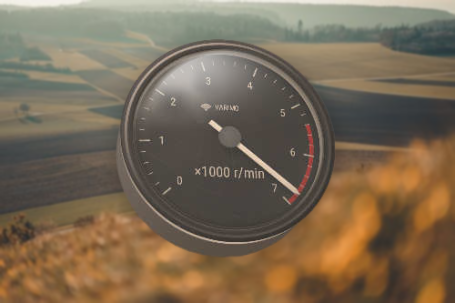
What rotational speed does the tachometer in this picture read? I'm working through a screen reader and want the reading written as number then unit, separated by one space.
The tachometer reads 6800 rpm
